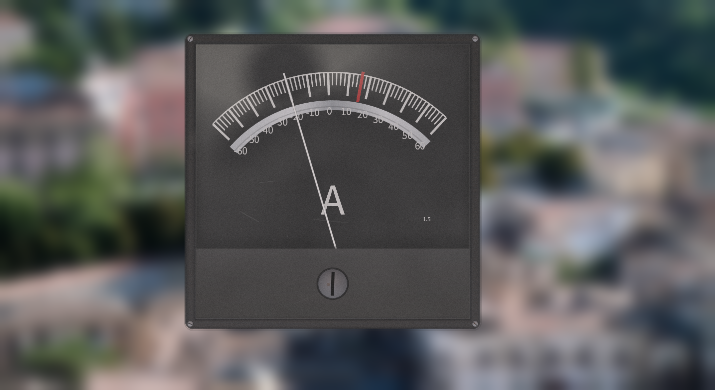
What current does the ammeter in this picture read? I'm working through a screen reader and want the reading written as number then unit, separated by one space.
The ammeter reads -20 A
